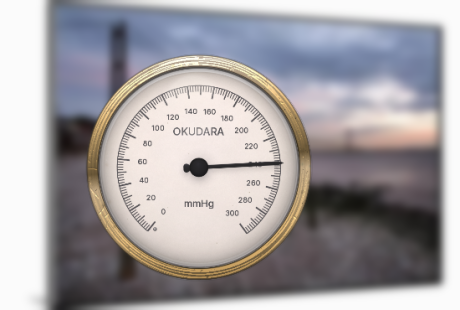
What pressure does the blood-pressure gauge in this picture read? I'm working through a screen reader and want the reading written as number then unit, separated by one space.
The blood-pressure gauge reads 240 mmHg
